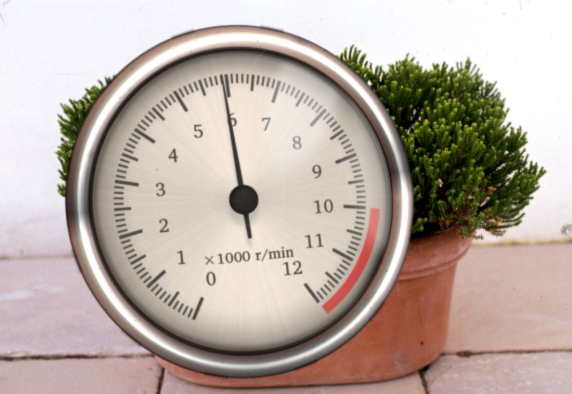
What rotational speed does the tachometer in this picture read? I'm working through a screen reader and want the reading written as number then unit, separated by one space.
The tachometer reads 5900 rpm
